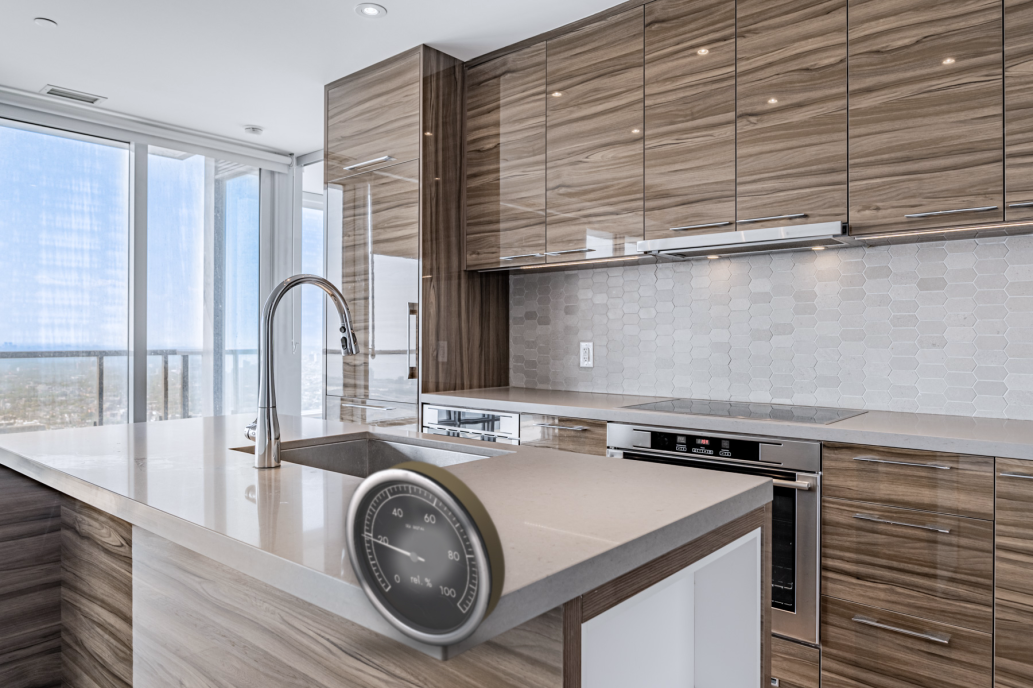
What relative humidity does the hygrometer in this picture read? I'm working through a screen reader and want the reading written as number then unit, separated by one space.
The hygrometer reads 20 %
